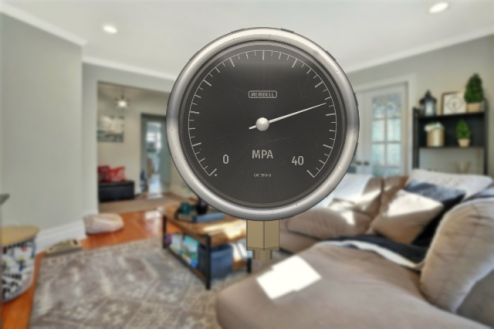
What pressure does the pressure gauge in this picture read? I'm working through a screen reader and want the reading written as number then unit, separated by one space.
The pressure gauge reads 30.5 MPa
